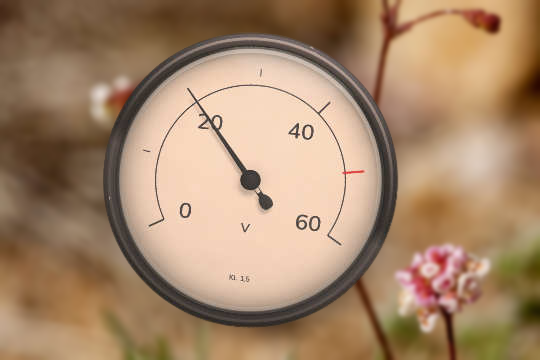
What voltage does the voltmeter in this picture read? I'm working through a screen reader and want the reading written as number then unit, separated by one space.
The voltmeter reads 20 V
